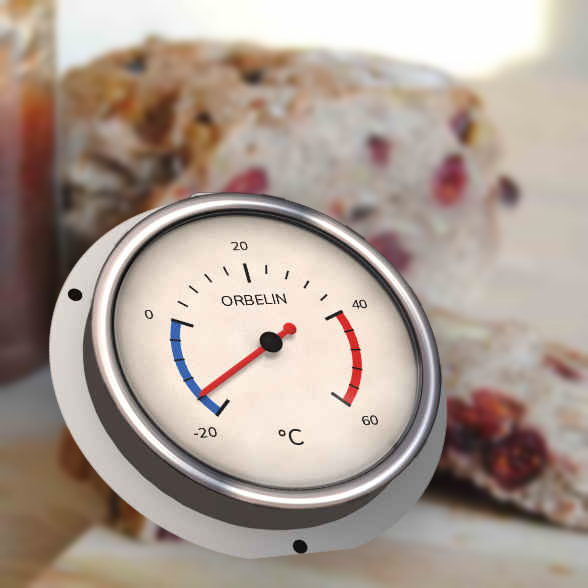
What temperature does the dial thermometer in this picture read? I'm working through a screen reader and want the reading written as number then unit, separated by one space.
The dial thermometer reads -16 °C
